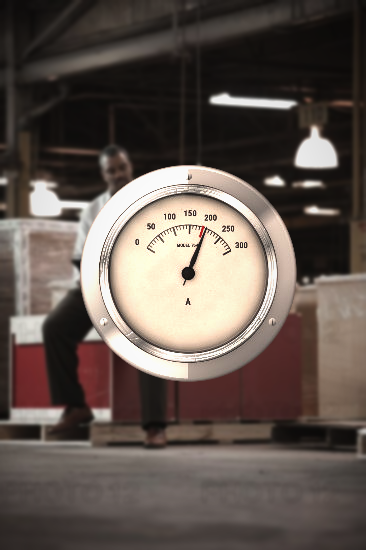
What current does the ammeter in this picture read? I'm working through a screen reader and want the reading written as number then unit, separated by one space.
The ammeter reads 200 A
